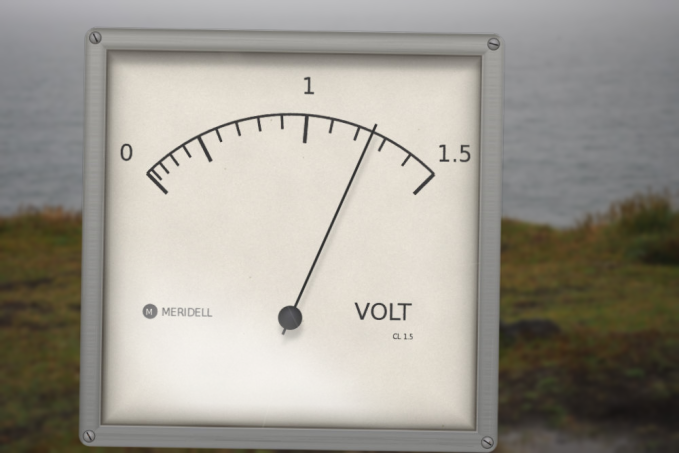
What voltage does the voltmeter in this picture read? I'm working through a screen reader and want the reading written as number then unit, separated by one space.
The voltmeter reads 1.25 V
